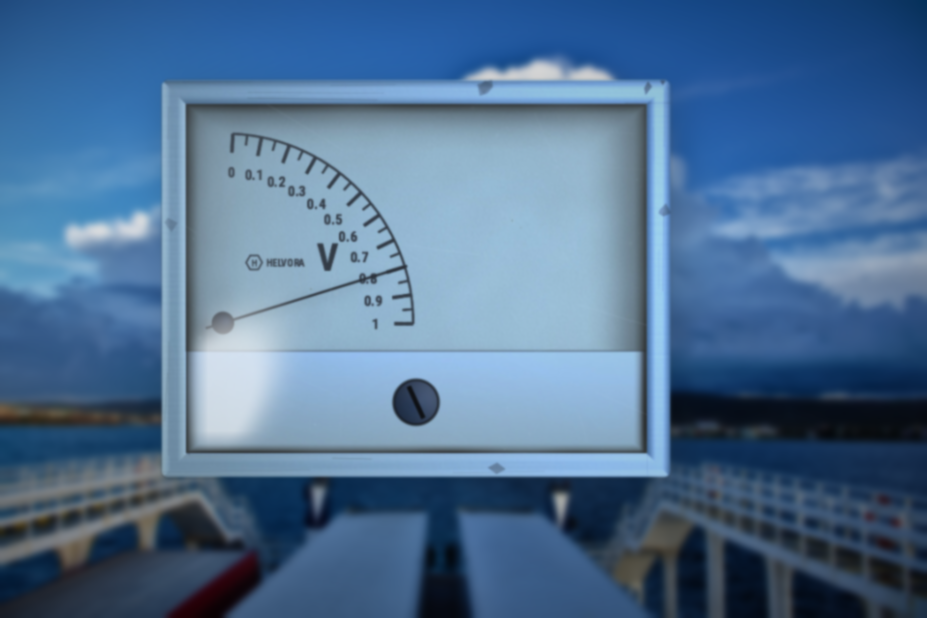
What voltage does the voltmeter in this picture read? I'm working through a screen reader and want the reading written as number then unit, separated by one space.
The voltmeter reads 0.8 V
